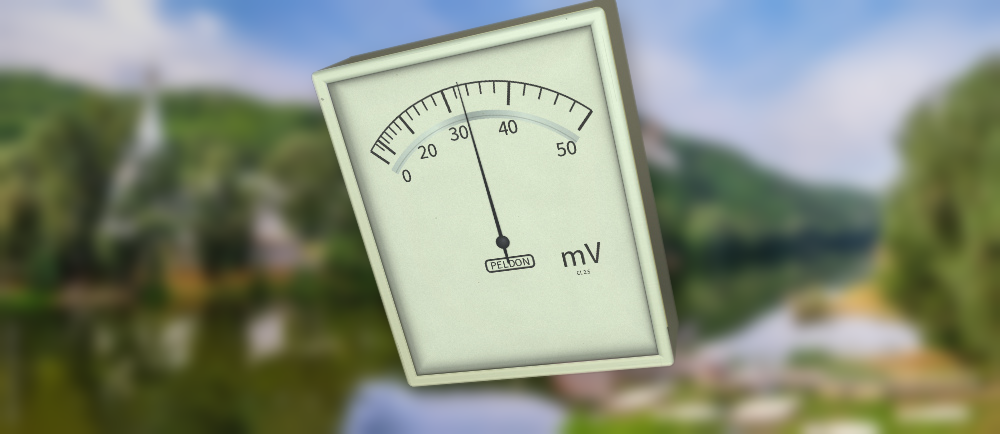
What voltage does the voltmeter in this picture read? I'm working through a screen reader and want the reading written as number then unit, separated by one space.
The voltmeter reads 33 mV
